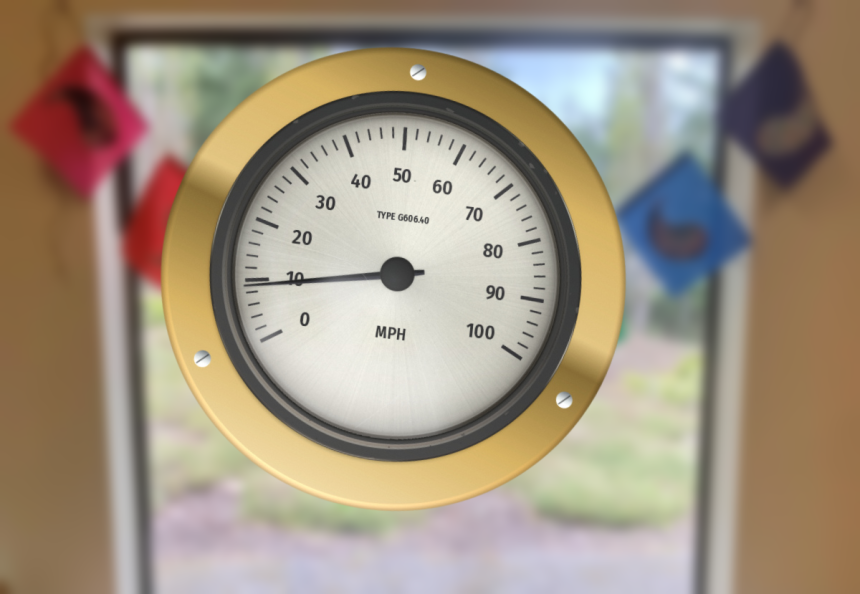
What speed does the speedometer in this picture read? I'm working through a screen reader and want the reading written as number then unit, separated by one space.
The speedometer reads 9 mph
